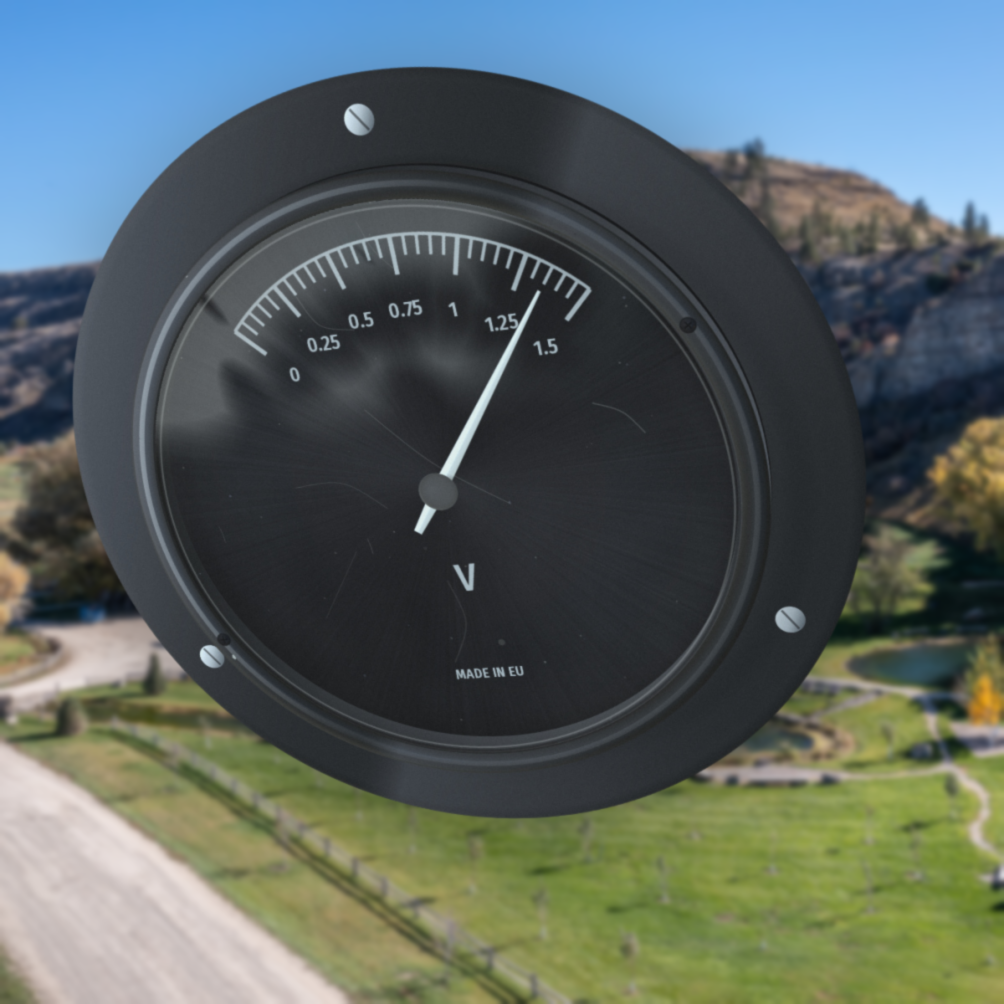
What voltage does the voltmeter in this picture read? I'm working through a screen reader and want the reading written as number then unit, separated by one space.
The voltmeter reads 1.35 V
